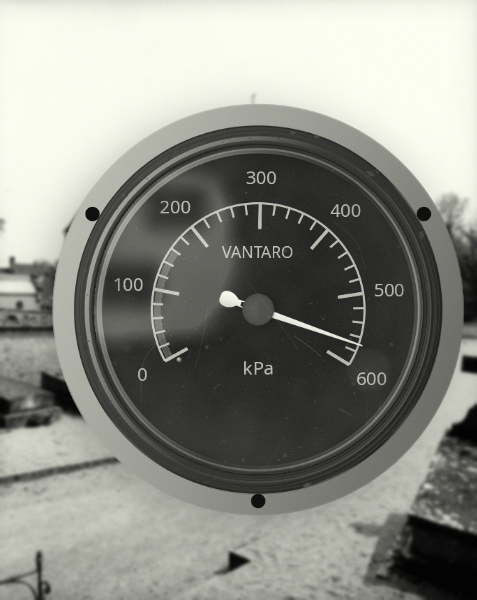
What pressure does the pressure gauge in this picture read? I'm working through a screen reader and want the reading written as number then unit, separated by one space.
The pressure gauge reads 570 kPa
